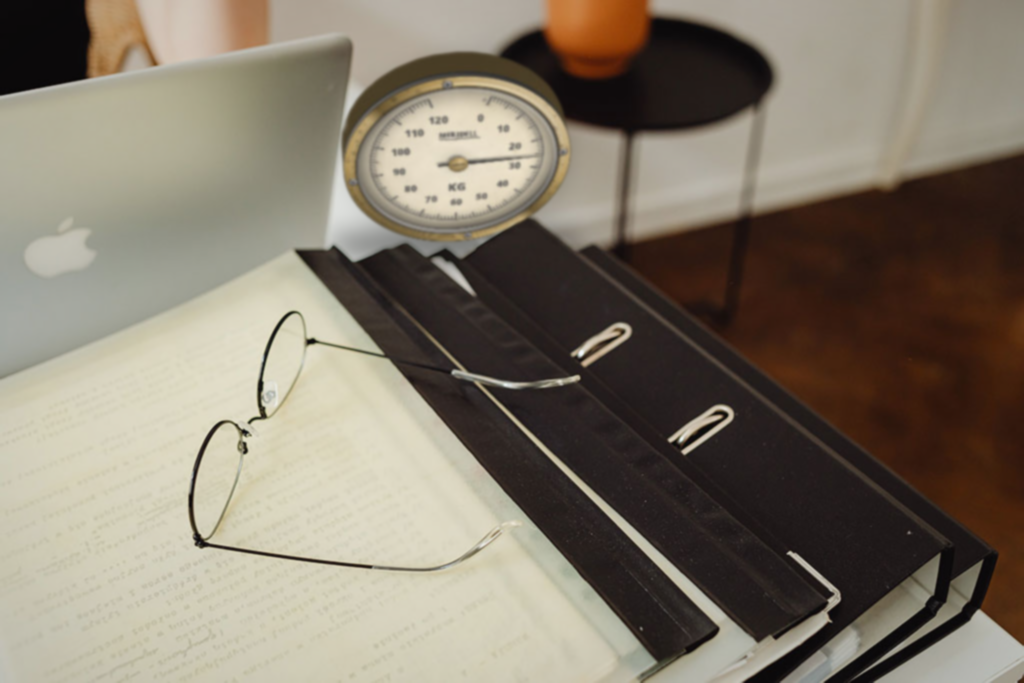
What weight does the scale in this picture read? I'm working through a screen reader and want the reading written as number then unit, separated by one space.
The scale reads 25 kg
